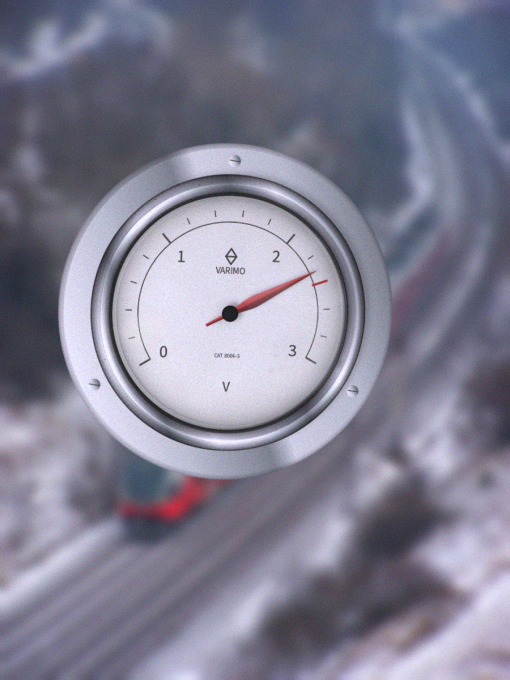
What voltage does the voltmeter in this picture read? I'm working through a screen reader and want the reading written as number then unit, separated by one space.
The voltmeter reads 2.3 V
